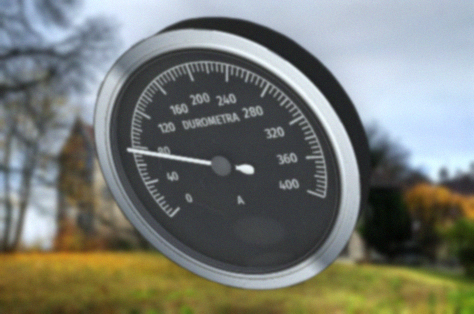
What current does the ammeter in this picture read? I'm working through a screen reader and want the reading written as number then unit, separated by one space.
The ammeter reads 80 A
